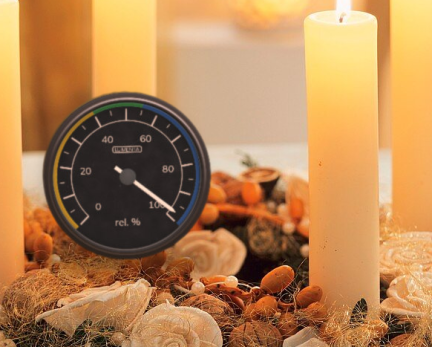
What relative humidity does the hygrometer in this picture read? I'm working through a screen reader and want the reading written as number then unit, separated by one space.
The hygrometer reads 97.5 %
